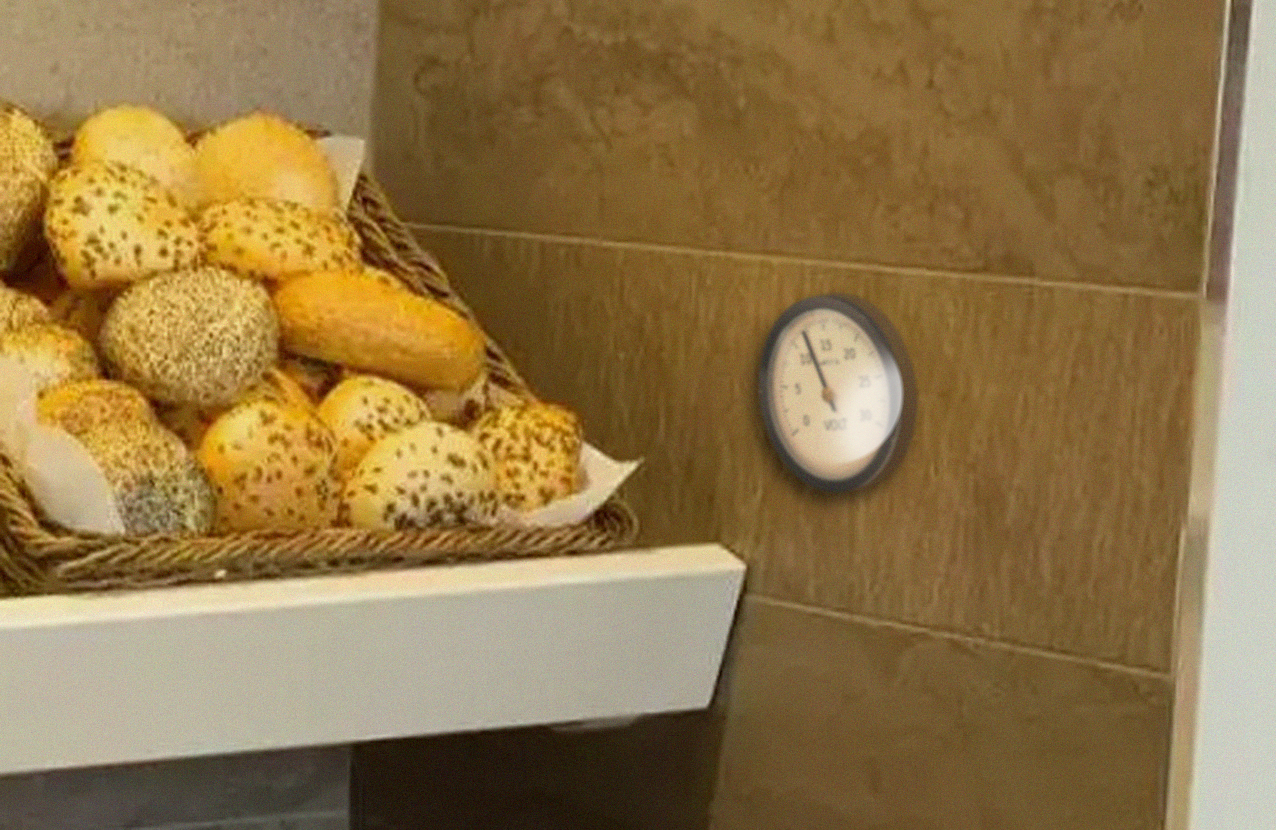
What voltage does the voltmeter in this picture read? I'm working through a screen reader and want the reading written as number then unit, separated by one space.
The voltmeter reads 12.5 V
